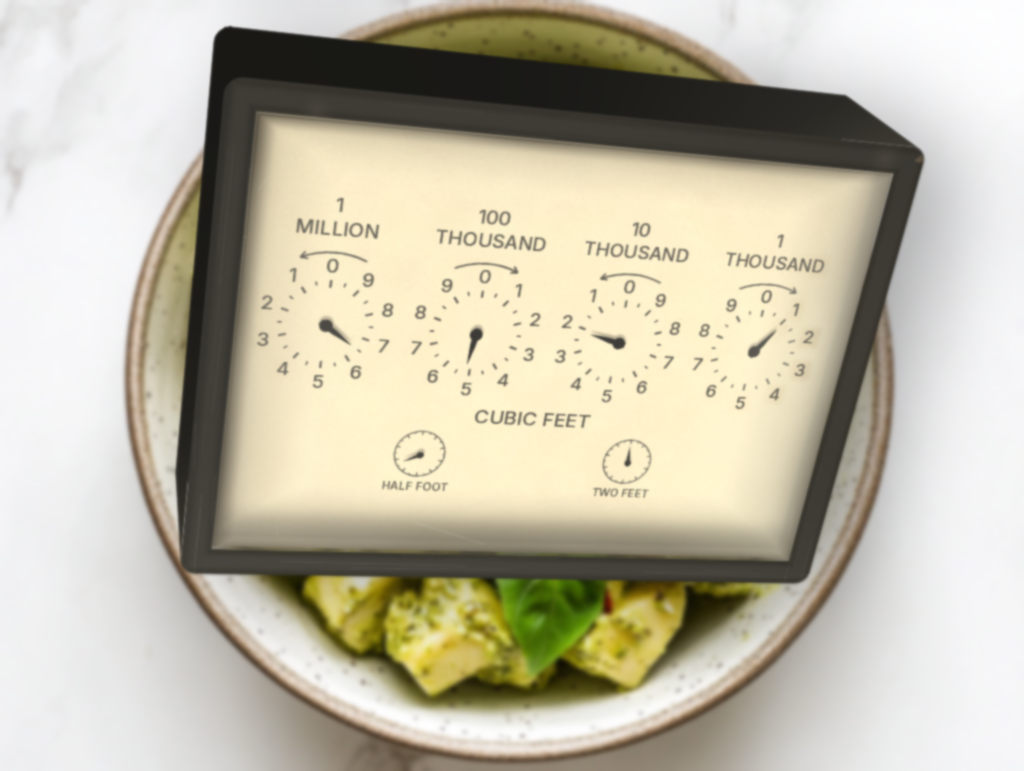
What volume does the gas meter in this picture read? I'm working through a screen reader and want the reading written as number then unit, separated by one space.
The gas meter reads 652100 ft³
